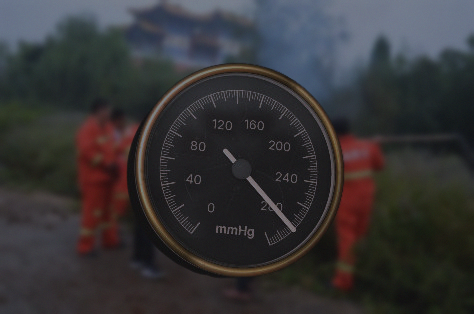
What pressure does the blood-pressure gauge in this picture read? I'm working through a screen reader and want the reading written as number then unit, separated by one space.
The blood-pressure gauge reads 280 mmHg
